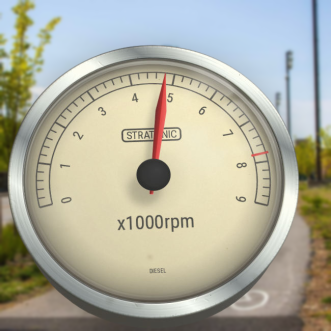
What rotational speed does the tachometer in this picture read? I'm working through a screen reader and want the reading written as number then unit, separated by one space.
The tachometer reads 4800 rpm
